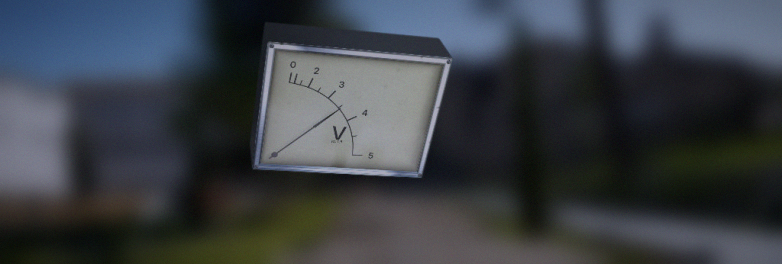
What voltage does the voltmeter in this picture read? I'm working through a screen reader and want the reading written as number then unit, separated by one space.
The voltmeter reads 3.5 V
